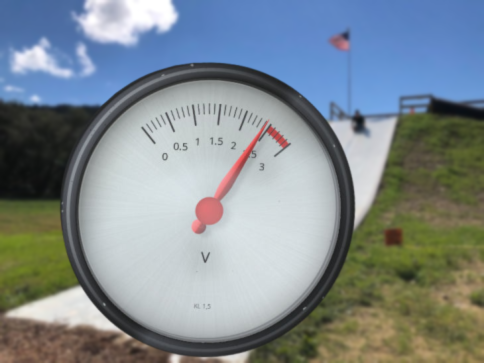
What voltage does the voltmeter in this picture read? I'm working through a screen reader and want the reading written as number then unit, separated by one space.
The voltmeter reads 2.4 V
